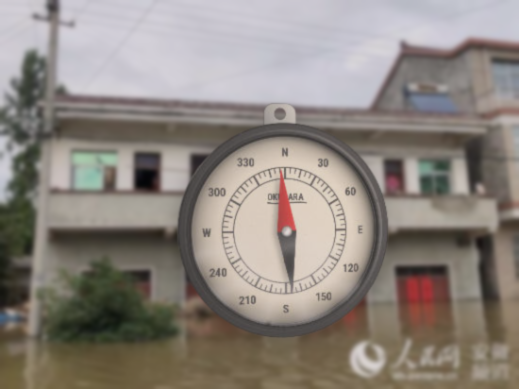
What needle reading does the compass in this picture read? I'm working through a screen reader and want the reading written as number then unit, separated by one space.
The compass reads 355 °
